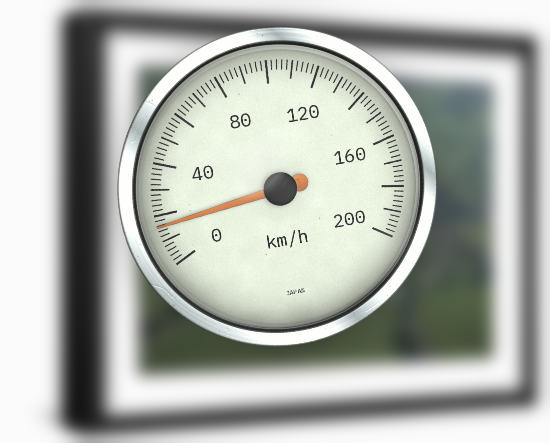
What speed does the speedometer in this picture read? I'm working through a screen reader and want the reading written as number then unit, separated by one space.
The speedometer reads 16 km/h
